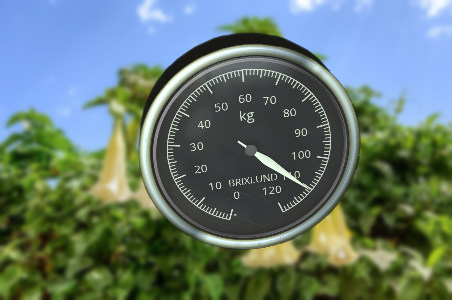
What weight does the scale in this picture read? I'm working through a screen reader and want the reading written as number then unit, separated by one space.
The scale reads 110 kg
